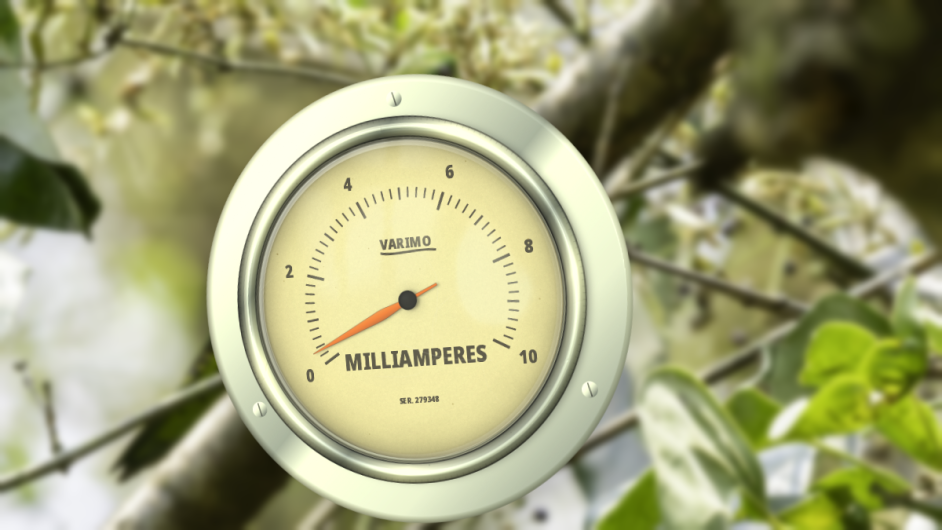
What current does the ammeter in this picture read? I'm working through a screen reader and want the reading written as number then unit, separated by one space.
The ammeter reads 0.3 mA
